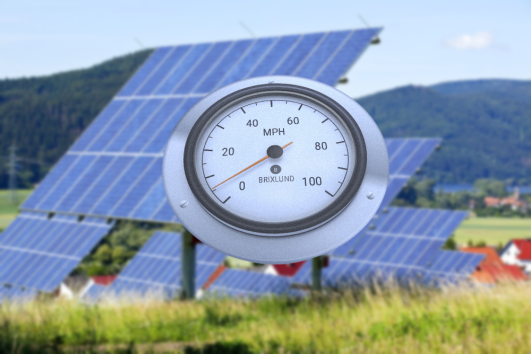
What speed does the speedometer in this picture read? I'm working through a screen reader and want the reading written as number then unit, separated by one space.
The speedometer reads 5 mph
